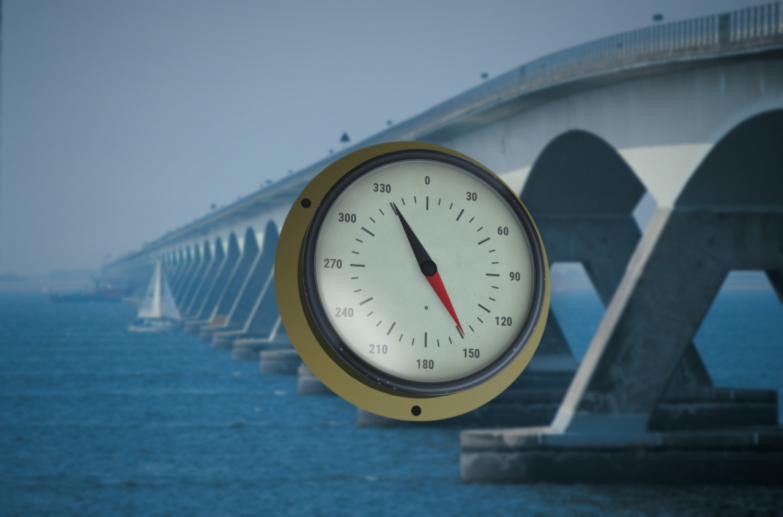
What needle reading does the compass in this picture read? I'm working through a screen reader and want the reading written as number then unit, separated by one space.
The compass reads 150 °
